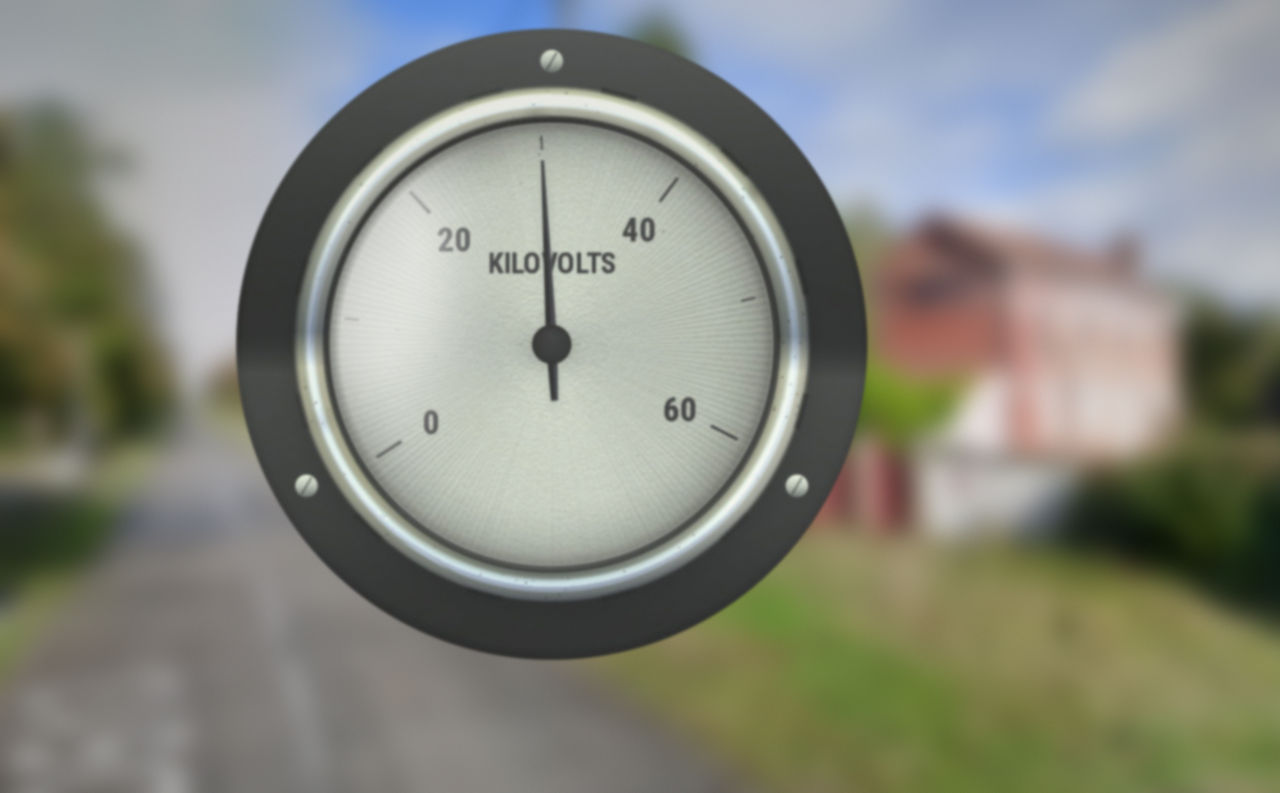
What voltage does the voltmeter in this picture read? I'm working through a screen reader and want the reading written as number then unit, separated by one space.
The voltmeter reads 30 kV
